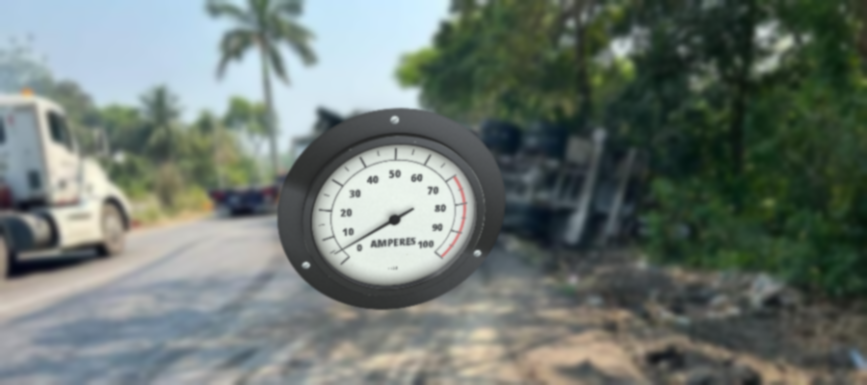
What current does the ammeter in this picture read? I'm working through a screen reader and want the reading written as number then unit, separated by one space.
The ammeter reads 5 A
